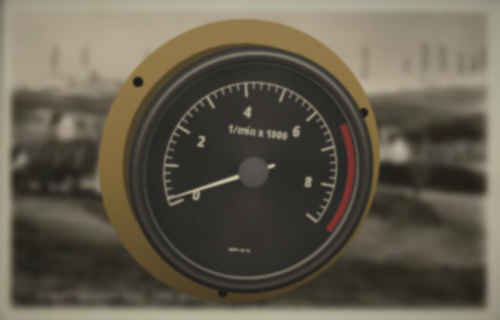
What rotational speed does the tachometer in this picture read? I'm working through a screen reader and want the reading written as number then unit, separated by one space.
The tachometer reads 200 rpm
